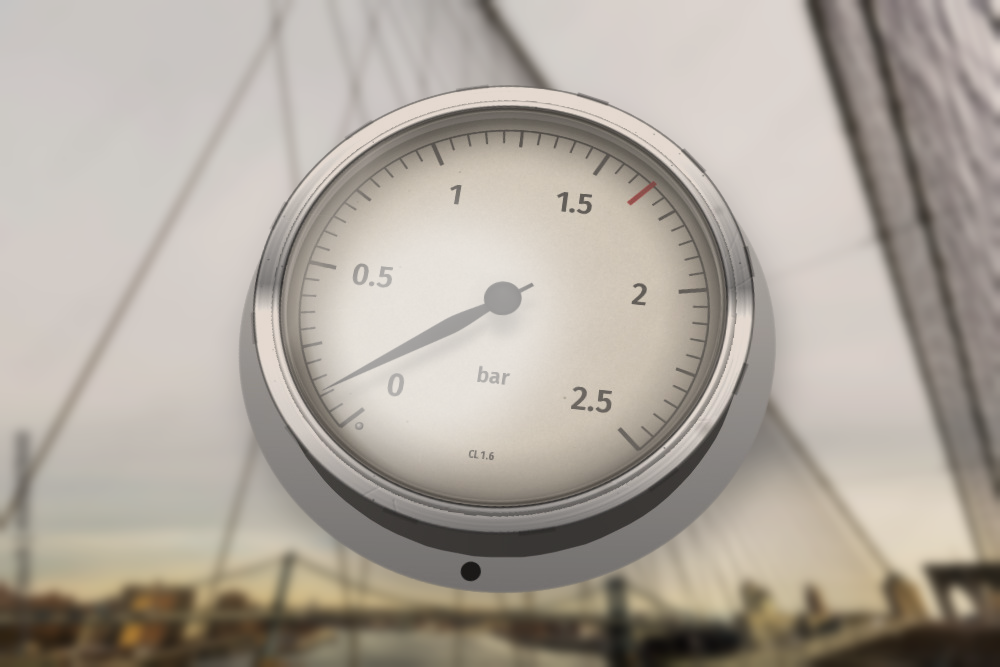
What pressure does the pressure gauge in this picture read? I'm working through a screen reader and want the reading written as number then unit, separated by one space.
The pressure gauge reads 0.1 bar
